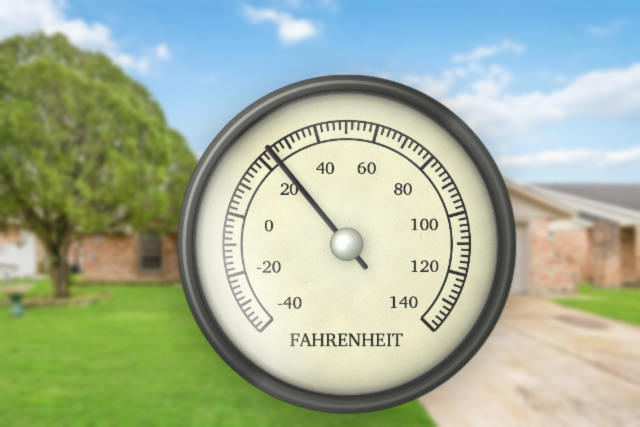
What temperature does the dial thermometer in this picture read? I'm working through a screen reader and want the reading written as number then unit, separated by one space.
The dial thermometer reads 24 °F
